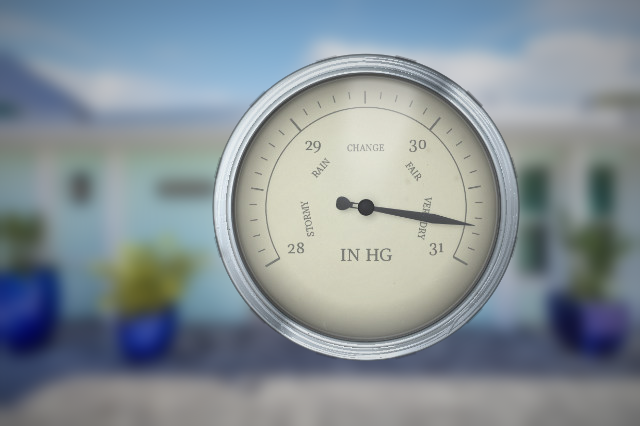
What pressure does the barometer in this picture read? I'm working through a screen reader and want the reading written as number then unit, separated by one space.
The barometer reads 30.75 inHg
